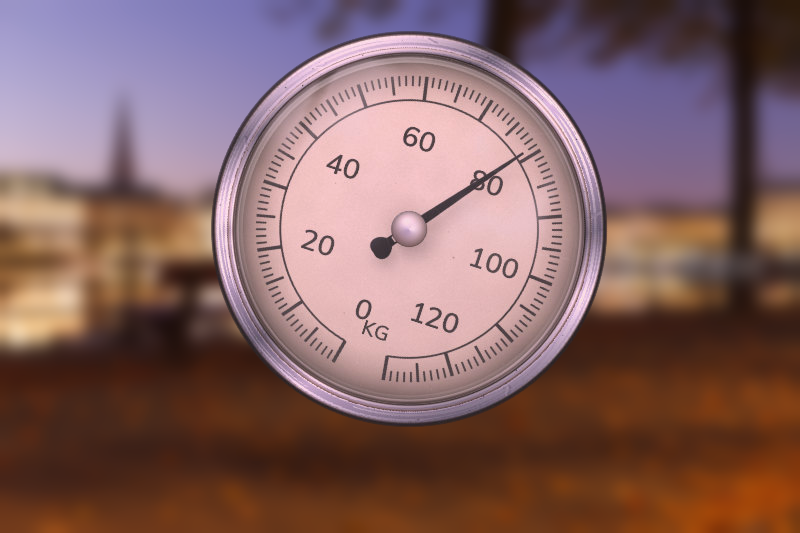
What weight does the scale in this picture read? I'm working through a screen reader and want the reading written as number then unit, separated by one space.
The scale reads 79 kg
